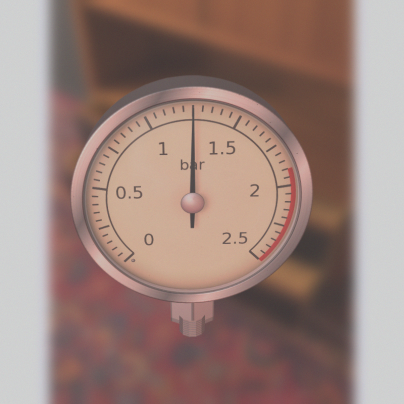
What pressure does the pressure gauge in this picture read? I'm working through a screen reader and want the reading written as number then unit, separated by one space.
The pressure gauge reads 1.25 bar
